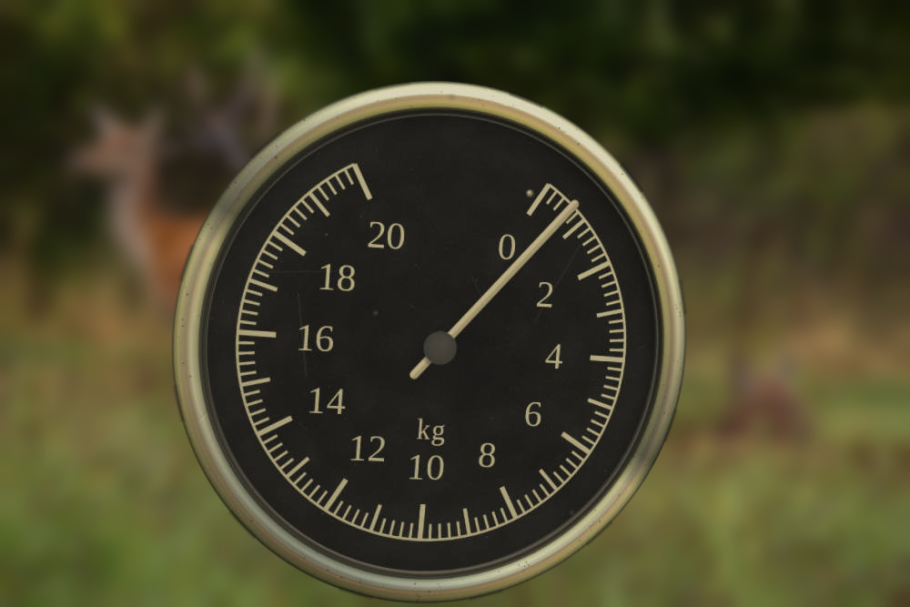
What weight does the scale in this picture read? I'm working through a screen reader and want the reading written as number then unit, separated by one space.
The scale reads 0.6 kg
